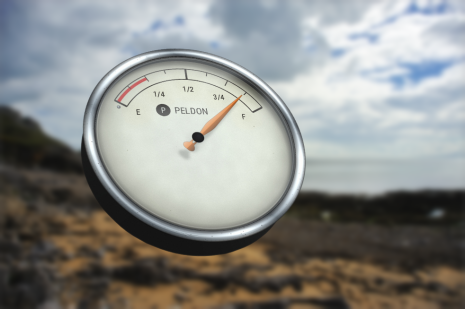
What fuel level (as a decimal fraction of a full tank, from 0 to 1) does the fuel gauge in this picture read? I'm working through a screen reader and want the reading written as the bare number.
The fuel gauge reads 0.875
